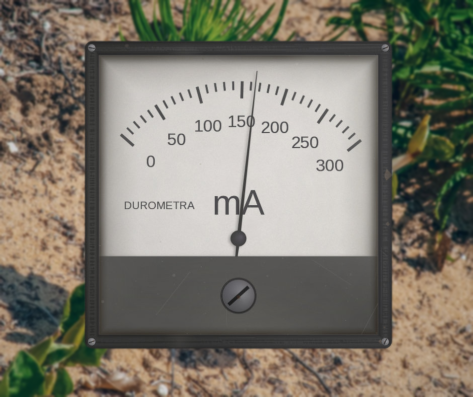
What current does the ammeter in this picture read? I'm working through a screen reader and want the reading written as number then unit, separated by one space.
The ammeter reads 165 mA
